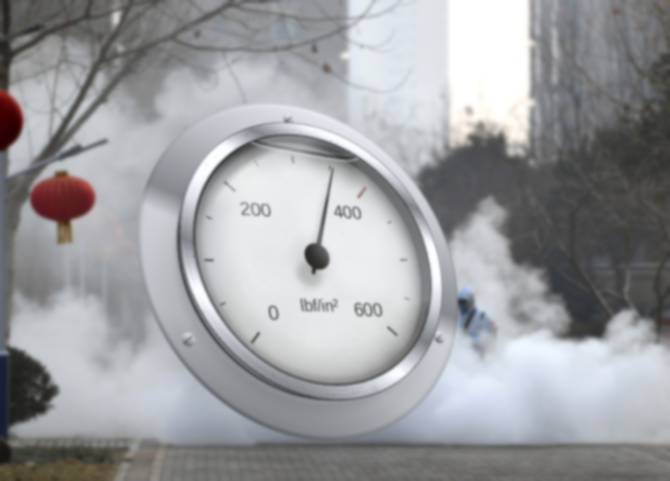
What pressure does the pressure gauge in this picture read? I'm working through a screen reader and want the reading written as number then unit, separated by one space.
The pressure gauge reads 350 psi
